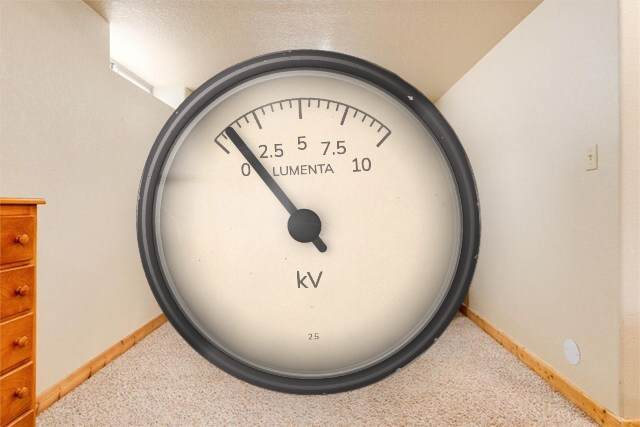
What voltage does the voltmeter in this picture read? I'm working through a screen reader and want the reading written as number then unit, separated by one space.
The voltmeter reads 1 kV
